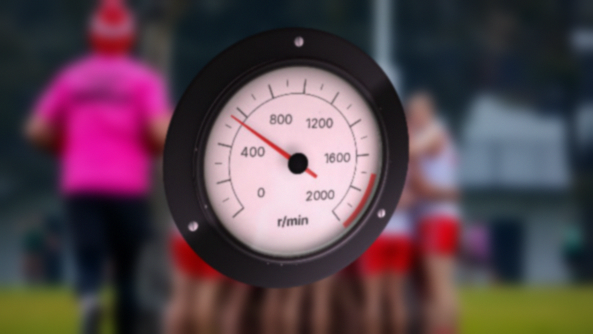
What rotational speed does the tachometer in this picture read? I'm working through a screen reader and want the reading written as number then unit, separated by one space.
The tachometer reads 550 rpm
